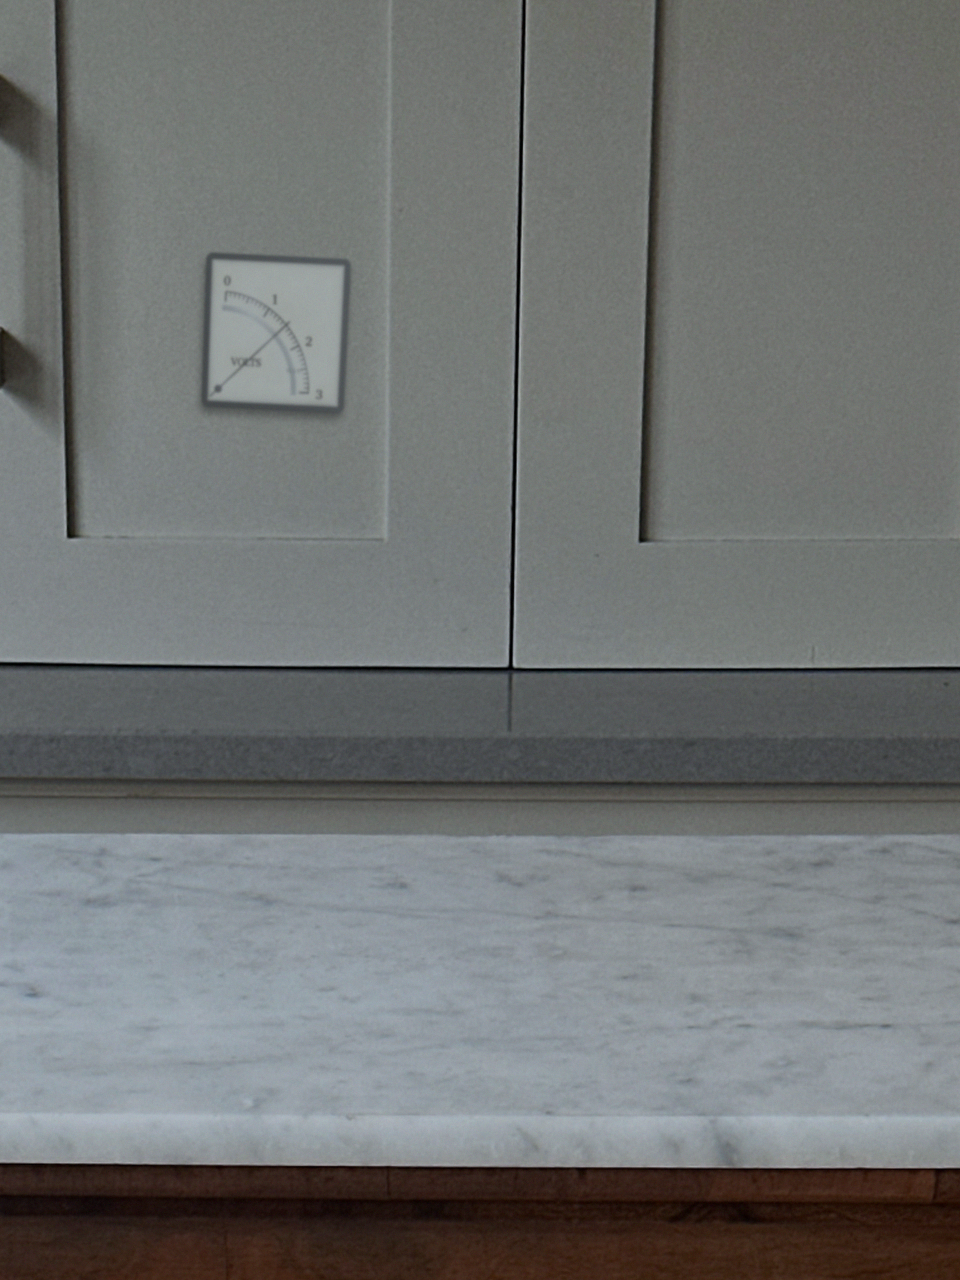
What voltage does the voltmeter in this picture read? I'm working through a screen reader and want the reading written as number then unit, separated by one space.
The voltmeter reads 1.5 V
